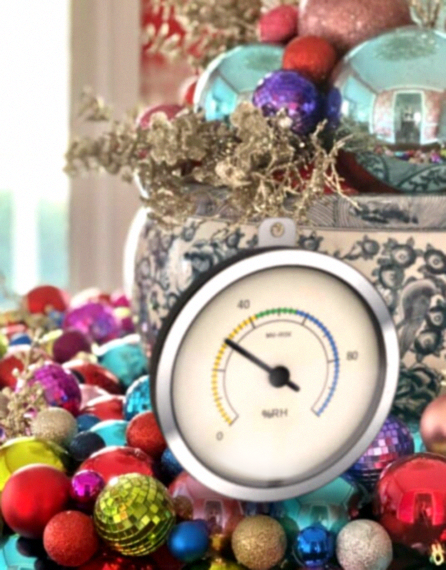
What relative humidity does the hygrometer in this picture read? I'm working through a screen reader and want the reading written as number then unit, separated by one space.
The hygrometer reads 30 %
